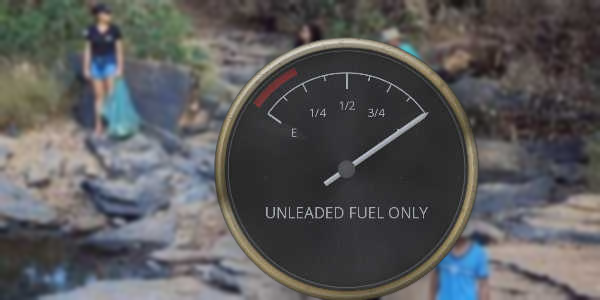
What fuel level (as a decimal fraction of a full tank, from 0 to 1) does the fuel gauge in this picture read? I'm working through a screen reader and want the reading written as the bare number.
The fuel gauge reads 1
